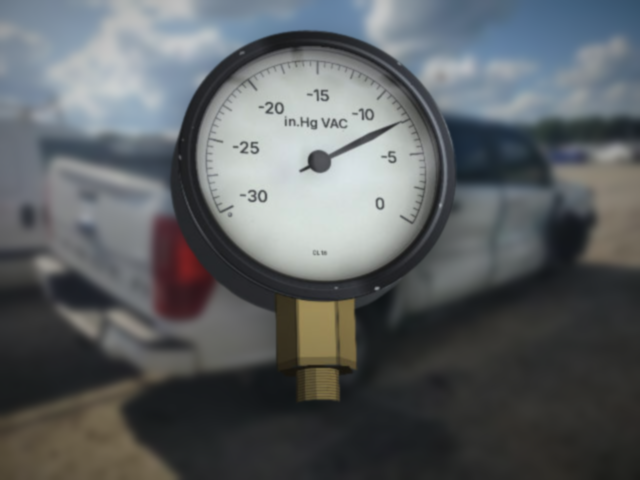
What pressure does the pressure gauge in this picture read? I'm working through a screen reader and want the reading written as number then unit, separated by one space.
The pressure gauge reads -7.5 inHg
